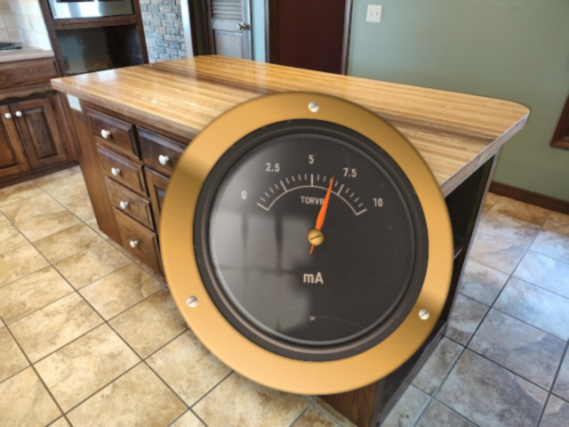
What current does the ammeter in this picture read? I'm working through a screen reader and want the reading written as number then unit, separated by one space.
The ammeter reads 6.5 mA
